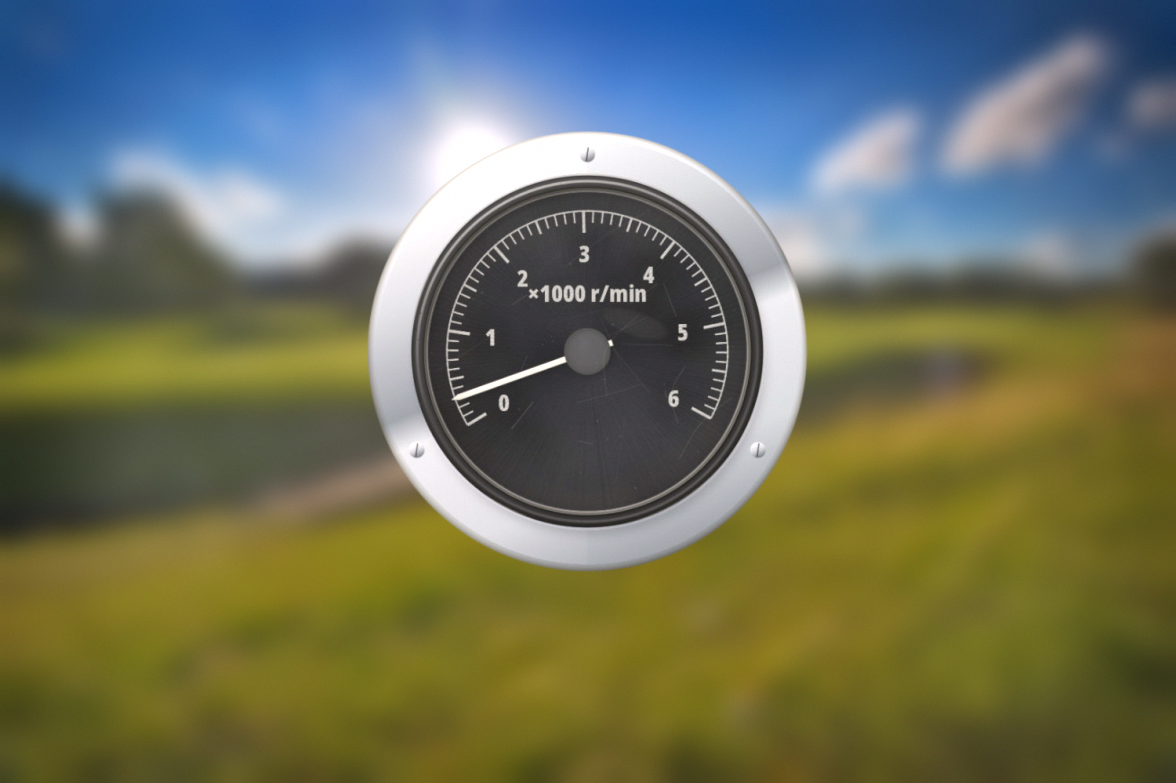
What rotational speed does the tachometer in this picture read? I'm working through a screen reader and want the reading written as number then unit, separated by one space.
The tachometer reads 300 rpm
